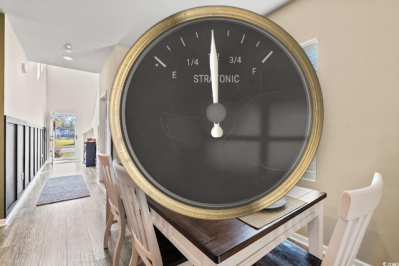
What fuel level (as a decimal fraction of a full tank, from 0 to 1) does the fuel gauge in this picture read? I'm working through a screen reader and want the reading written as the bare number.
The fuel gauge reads 0.5
